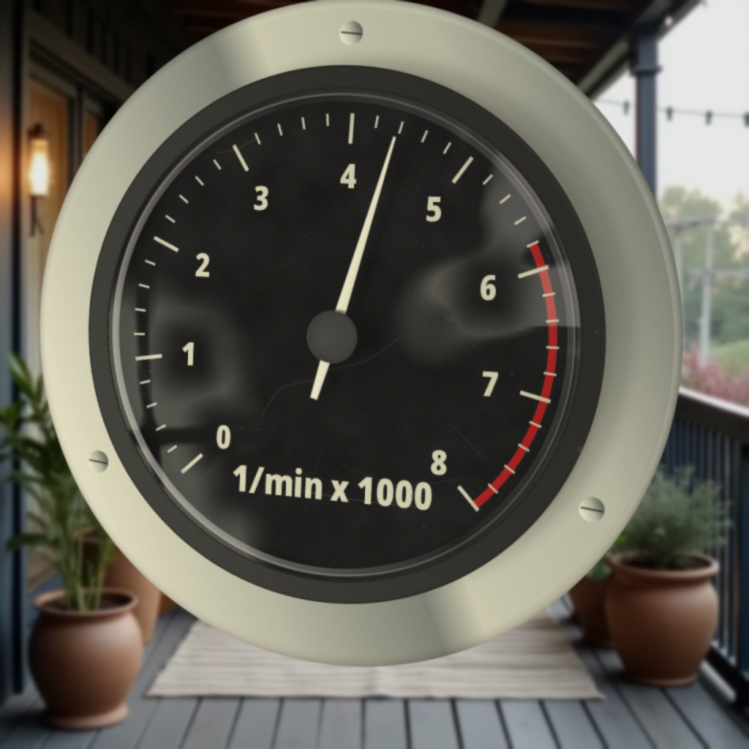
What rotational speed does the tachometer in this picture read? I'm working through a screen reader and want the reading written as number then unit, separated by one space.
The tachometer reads 4400 rpm
